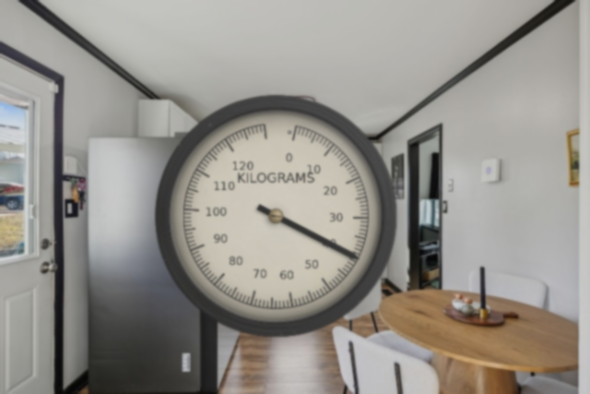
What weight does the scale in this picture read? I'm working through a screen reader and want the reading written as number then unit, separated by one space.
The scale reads 40 kg
